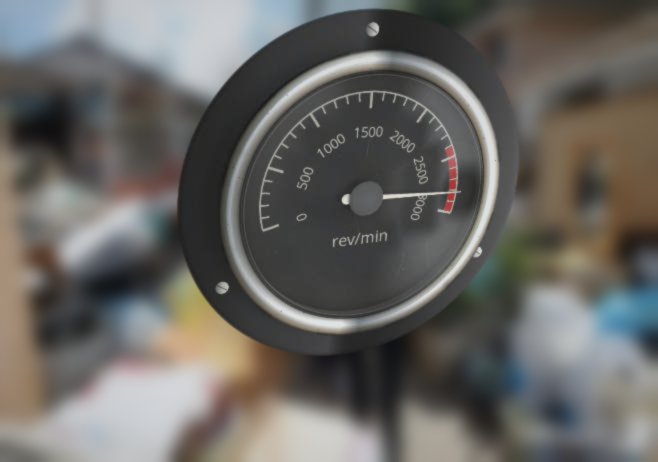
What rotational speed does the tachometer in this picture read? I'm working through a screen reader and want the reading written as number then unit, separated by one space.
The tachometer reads 2800 rpm
